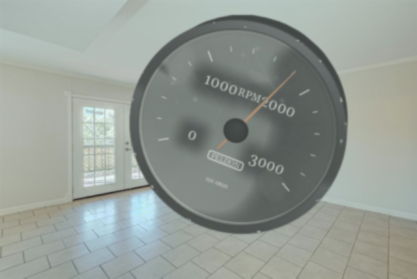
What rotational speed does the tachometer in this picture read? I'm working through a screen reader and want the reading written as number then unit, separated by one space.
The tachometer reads 1800 rpm
